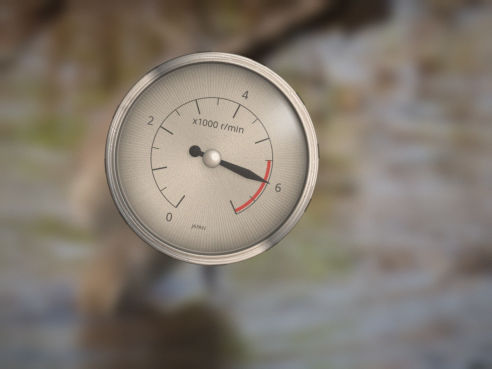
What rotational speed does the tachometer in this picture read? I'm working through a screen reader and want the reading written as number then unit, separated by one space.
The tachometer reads 6000 rpm
